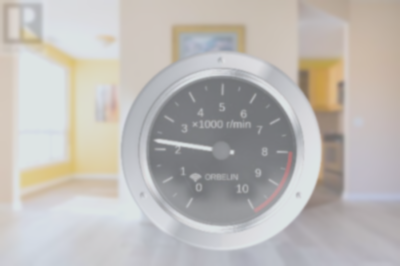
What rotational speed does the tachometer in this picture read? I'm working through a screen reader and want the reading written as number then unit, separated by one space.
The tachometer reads 2250 rpm
